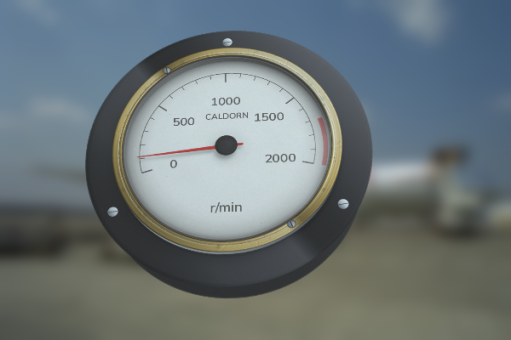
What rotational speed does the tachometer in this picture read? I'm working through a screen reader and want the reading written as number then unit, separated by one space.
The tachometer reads 100 rpm
